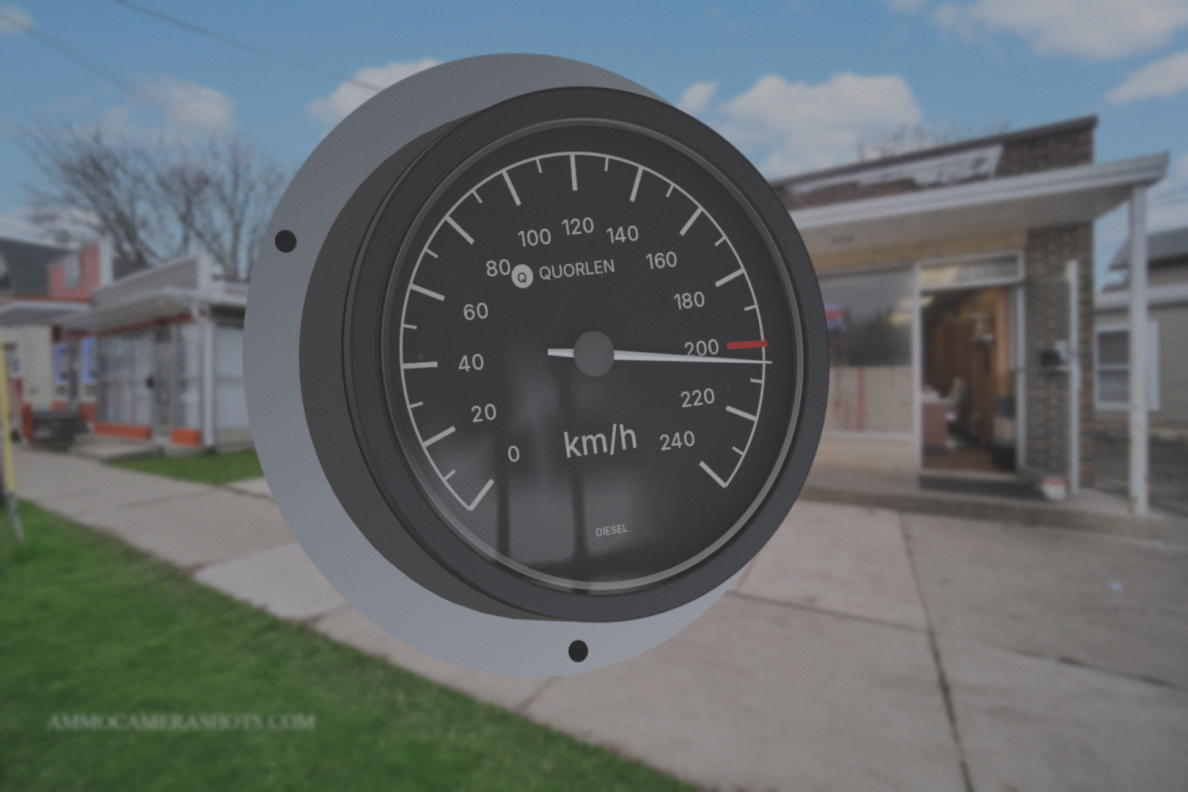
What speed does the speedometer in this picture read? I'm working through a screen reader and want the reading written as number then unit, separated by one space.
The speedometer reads 205 km/h
